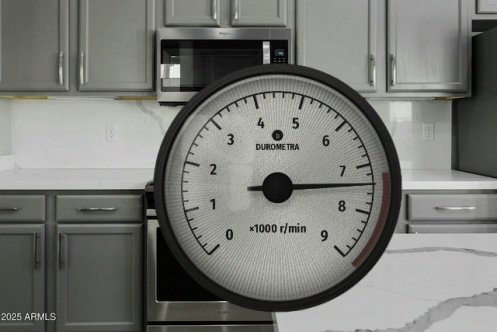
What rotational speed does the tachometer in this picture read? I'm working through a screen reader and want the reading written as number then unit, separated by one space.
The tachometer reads 7400 rpm
